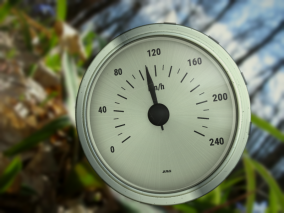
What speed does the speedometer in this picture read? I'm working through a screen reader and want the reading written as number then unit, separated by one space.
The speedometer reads 110 km/h
